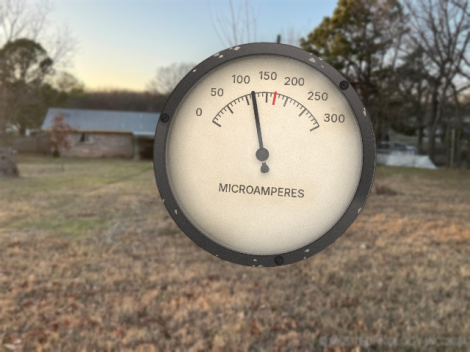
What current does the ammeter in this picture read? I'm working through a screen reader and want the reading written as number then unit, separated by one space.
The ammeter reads 120 µA
